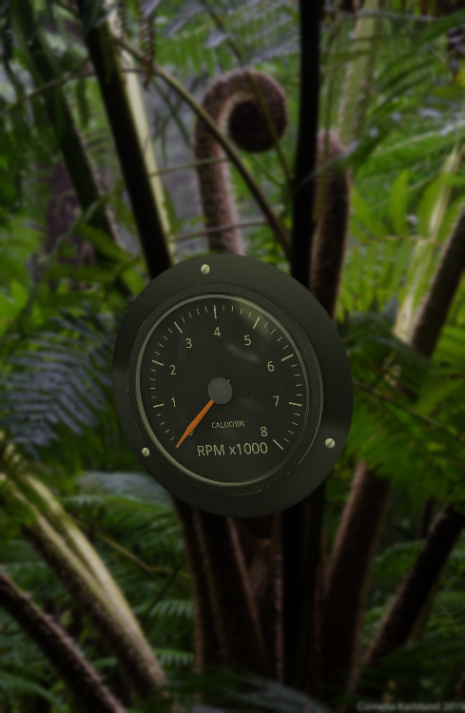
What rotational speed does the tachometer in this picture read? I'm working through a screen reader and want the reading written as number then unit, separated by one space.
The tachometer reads 0 rpm
